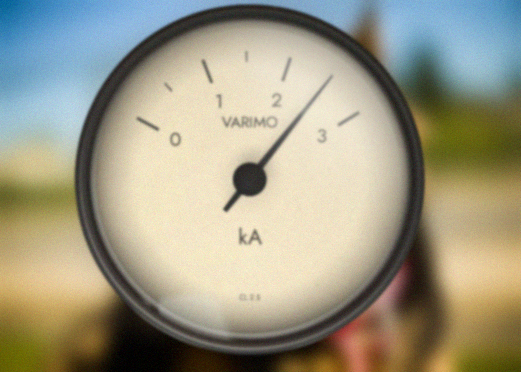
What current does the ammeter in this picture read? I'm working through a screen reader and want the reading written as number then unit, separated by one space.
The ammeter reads 2.5 kA
